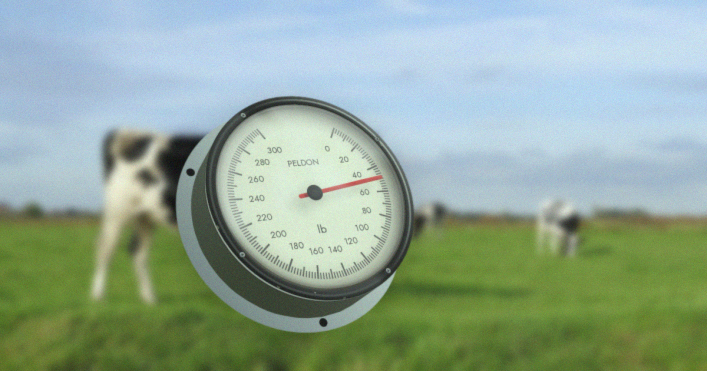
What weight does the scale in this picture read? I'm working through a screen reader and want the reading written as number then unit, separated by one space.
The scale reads 50 lb
